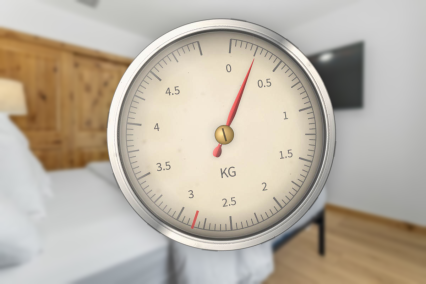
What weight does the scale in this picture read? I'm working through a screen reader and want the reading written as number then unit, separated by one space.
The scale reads 0.25 kg
